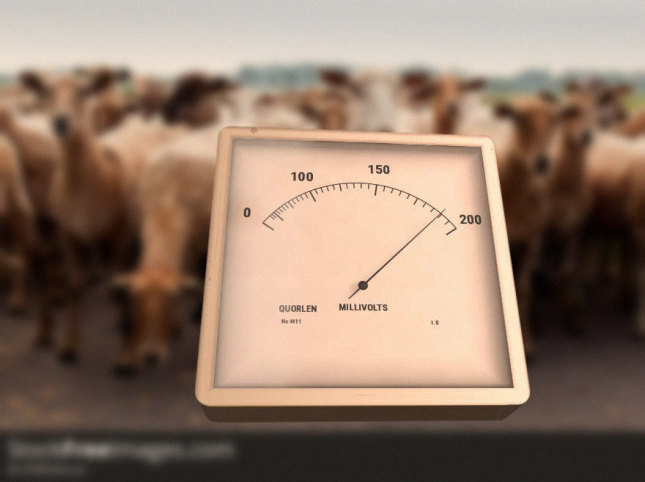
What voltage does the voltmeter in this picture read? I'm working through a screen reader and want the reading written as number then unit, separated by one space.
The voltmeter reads 190 mV
